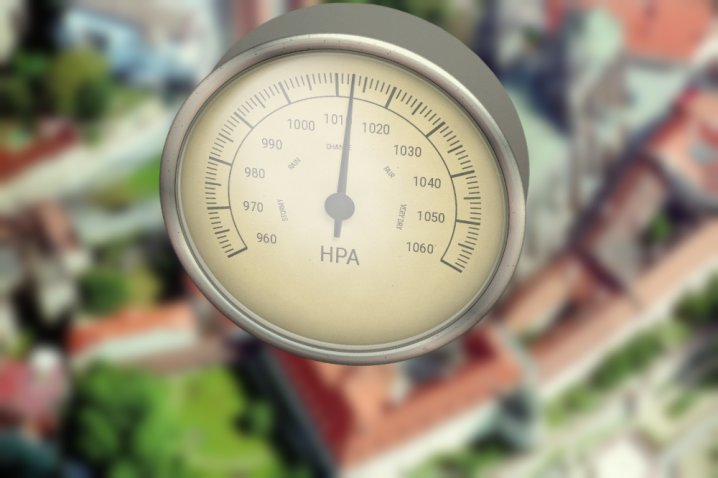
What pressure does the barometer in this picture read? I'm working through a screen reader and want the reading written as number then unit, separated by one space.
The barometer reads 1013 hPa
